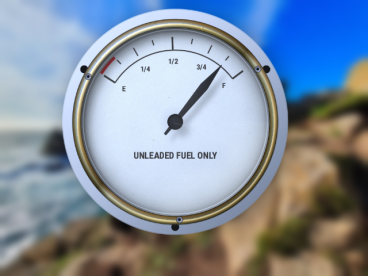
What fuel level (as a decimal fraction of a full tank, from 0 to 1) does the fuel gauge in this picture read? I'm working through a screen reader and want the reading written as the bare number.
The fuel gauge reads 0.875
